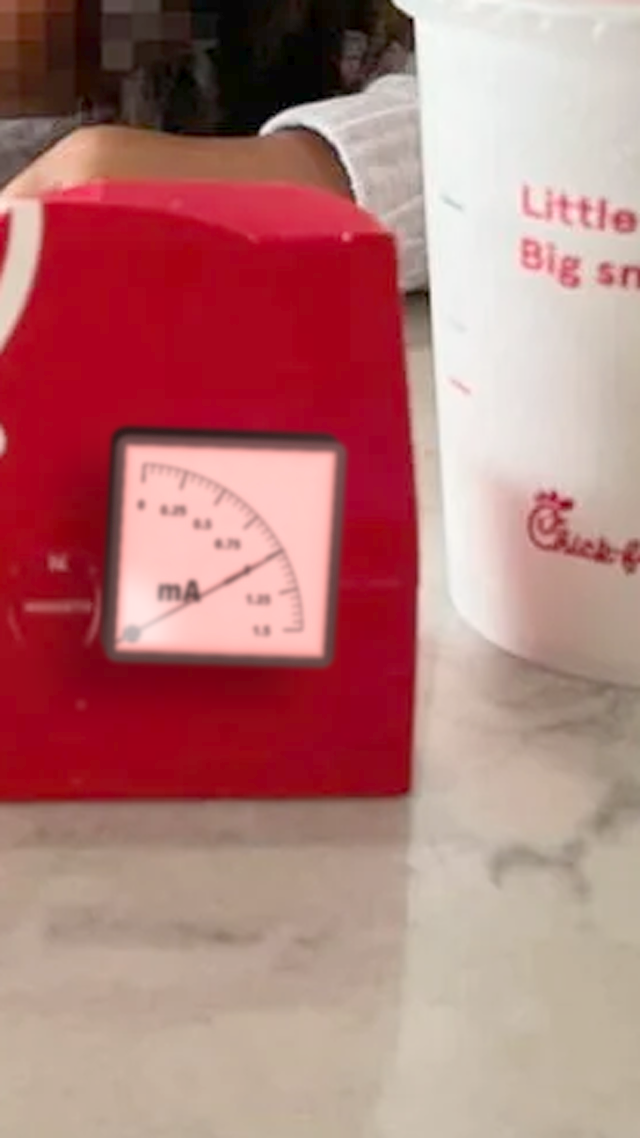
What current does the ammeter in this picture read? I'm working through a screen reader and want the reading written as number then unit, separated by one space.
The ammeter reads 1 mA
